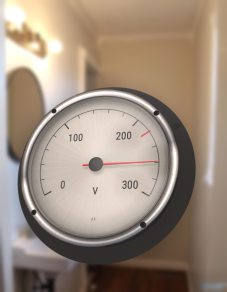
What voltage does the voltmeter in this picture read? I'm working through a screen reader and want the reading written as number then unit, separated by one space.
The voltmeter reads 260 V
